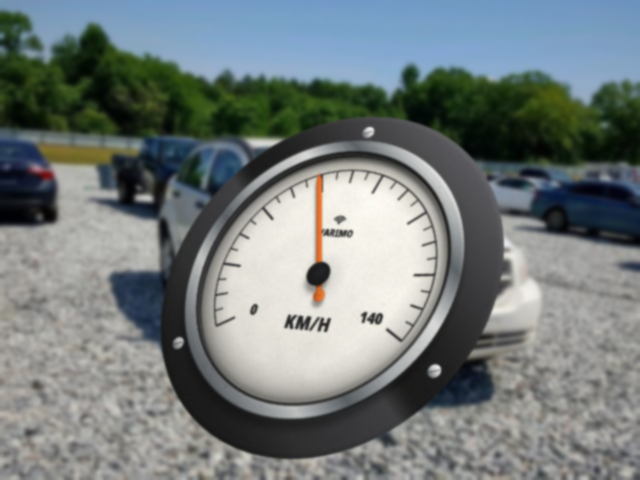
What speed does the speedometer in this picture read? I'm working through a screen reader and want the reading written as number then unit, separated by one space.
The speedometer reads 60 km/h
